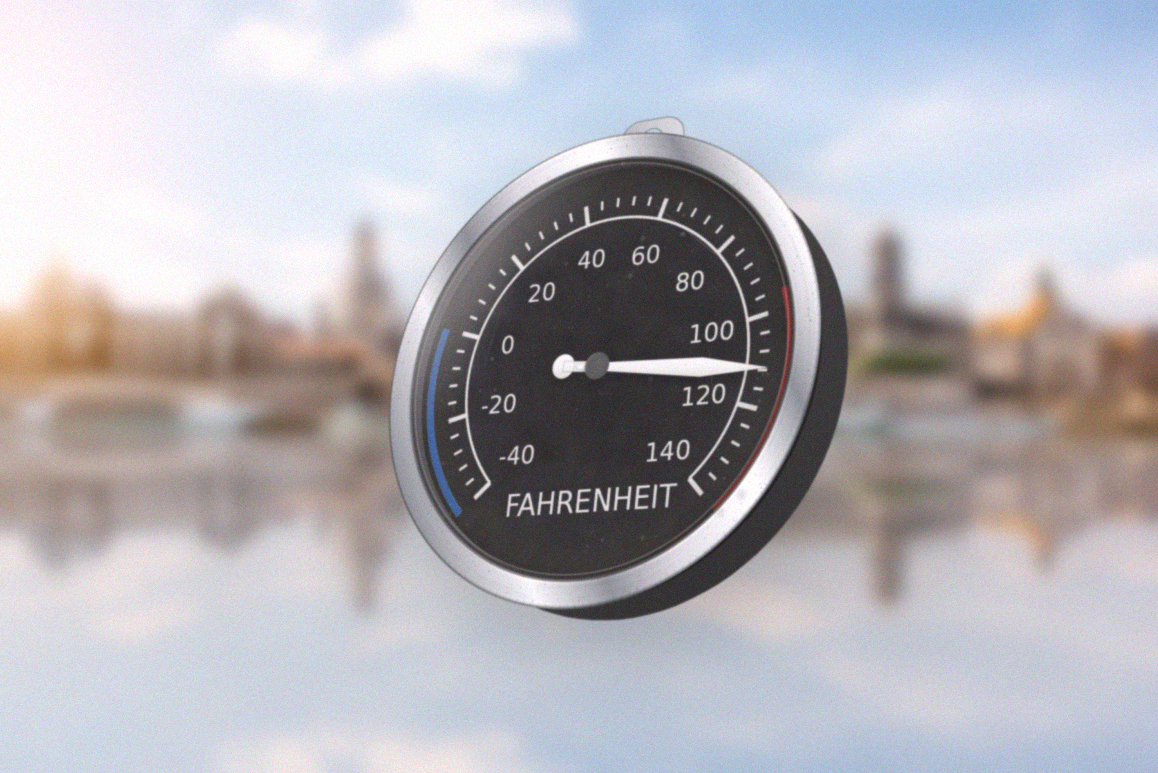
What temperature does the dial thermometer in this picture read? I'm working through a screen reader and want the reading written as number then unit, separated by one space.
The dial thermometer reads 112 °F
